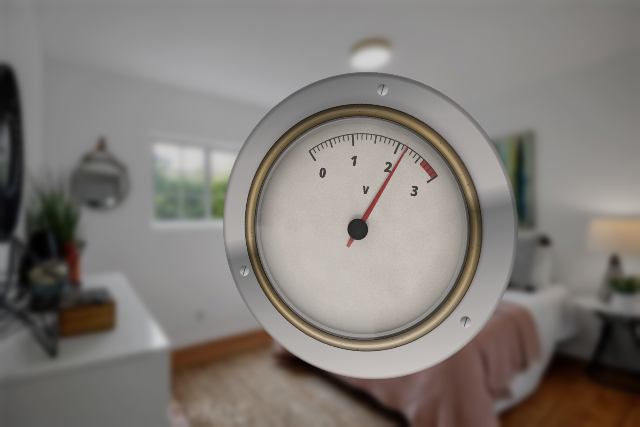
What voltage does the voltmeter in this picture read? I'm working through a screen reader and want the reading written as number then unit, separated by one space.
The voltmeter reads 2.2 V
